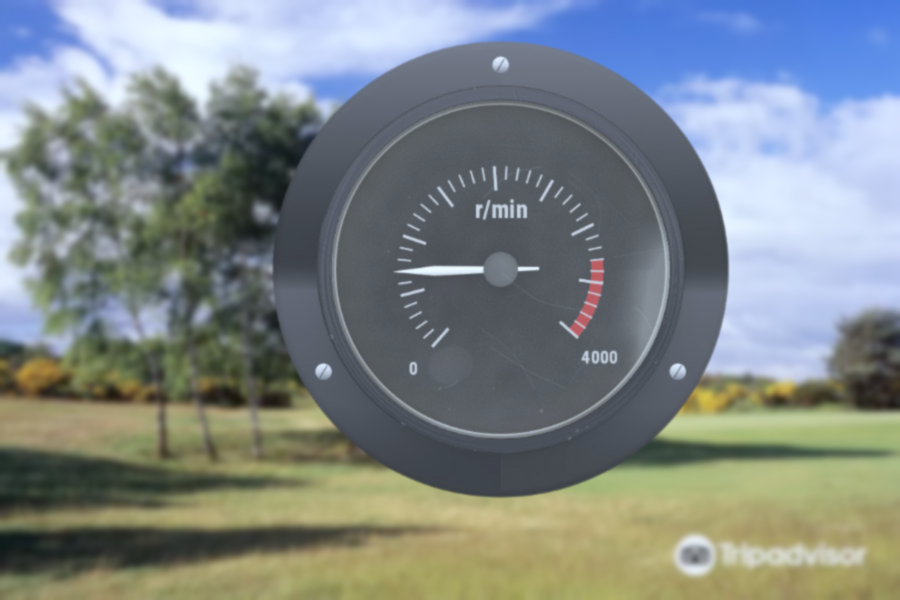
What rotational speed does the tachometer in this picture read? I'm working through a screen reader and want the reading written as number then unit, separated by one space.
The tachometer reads 700 rpm
